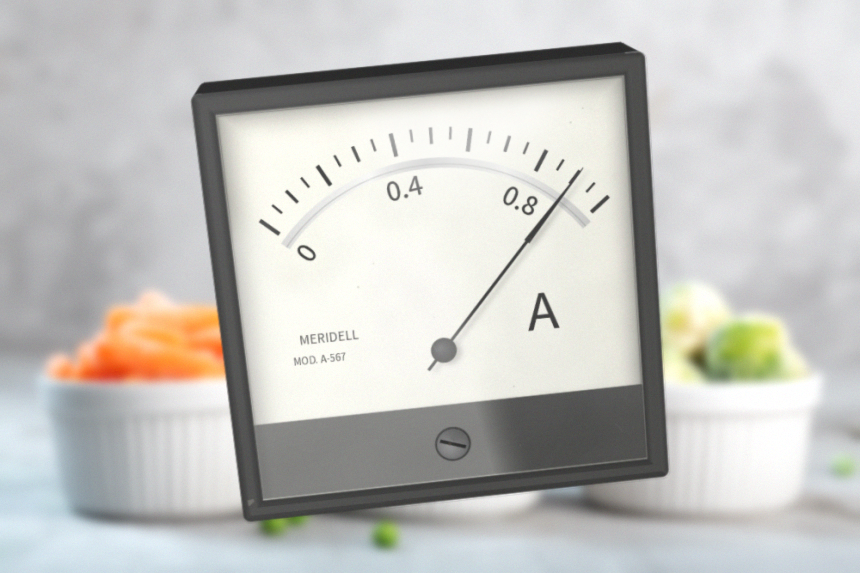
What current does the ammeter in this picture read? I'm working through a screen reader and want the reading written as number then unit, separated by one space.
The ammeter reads 0.9 A
